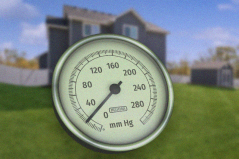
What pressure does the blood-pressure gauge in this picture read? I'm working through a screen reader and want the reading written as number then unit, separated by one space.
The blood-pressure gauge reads 20 mmHg
